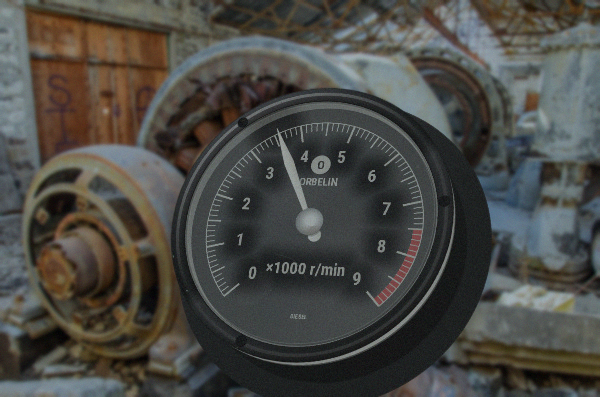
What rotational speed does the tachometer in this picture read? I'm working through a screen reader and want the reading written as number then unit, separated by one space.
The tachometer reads 3600 rpm
